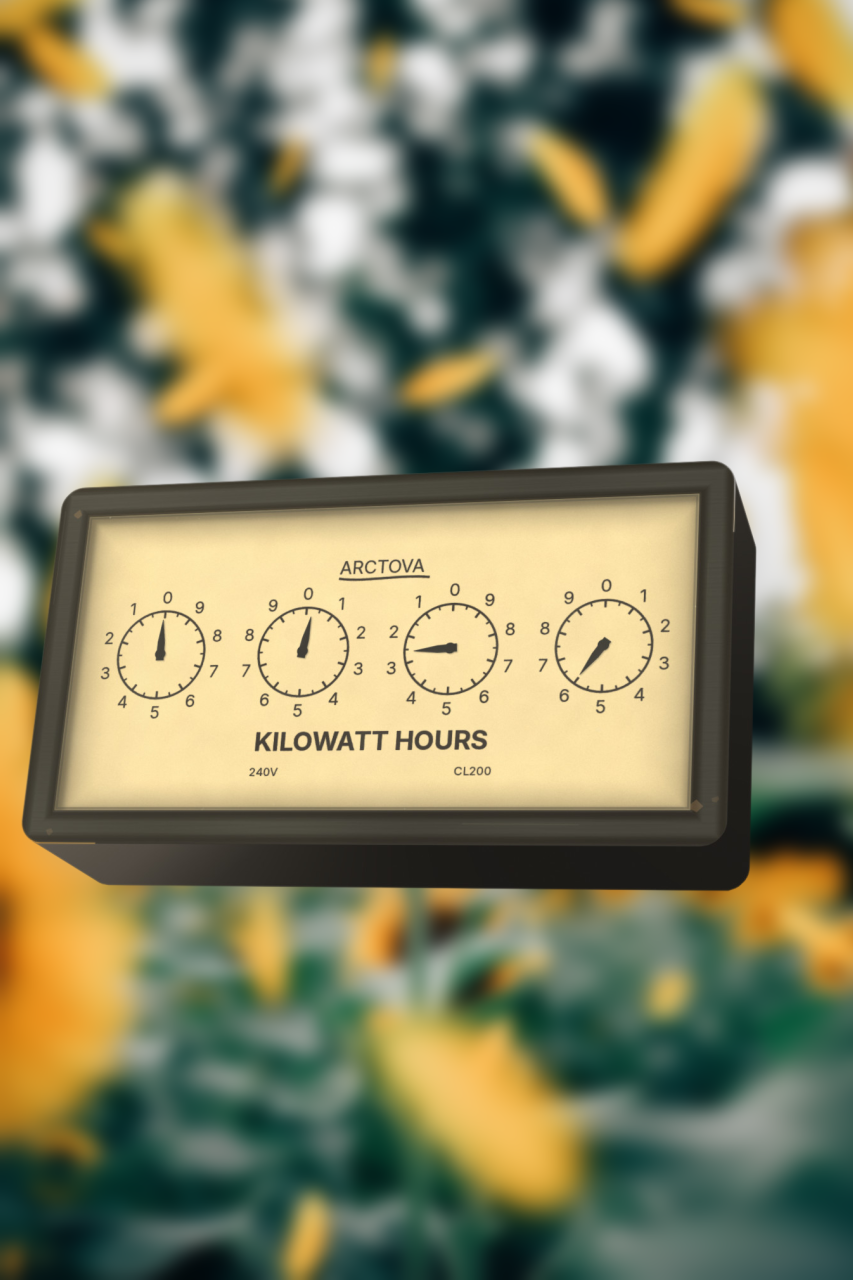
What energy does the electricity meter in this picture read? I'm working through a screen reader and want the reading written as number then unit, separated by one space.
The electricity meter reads 26 kWh
